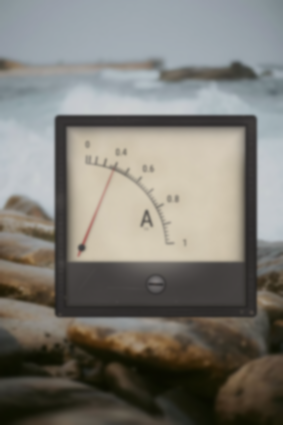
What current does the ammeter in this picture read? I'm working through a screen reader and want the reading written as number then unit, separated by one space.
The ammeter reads 0.4 A
